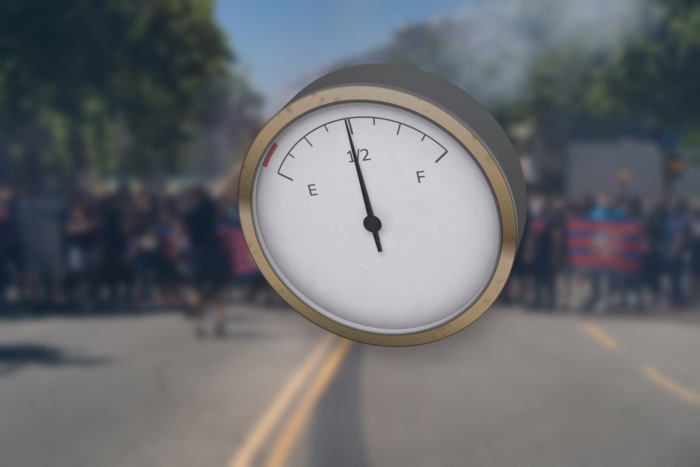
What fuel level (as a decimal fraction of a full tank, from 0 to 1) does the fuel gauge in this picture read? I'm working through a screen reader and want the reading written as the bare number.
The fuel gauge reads 0.5
